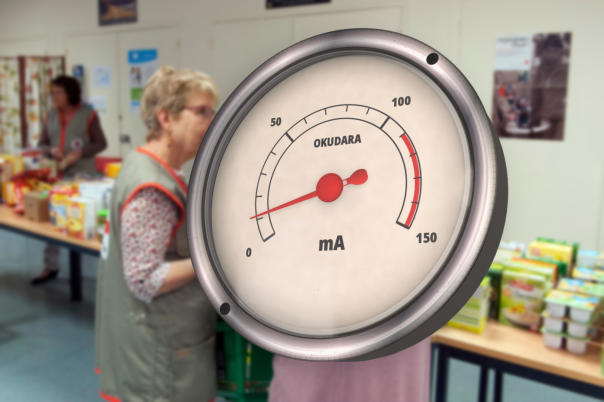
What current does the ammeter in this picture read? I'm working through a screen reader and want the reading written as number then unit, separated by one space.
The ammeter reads 10 mA
